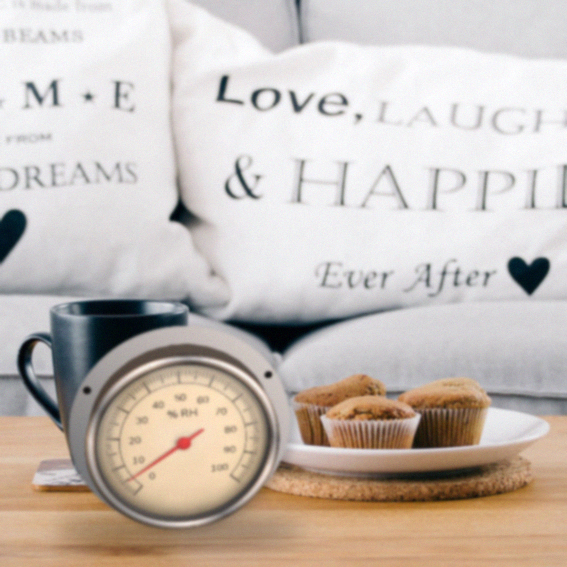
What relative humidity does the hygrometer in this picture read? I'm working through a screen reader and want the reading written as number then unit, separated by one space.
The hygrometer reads 5 %
